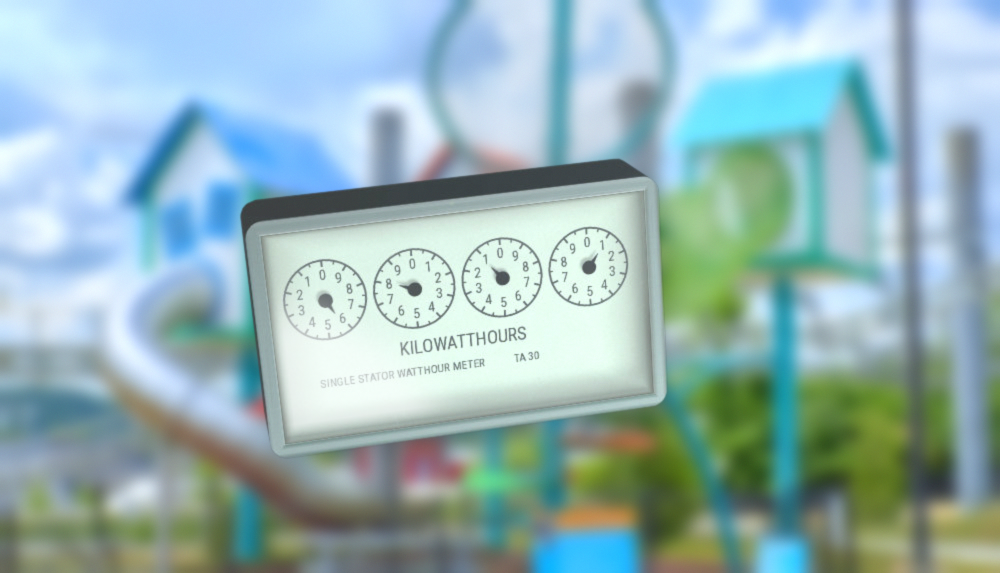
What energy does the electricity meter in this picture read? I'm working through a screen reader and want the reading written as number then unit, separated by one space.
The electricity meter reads 5811 kWh
